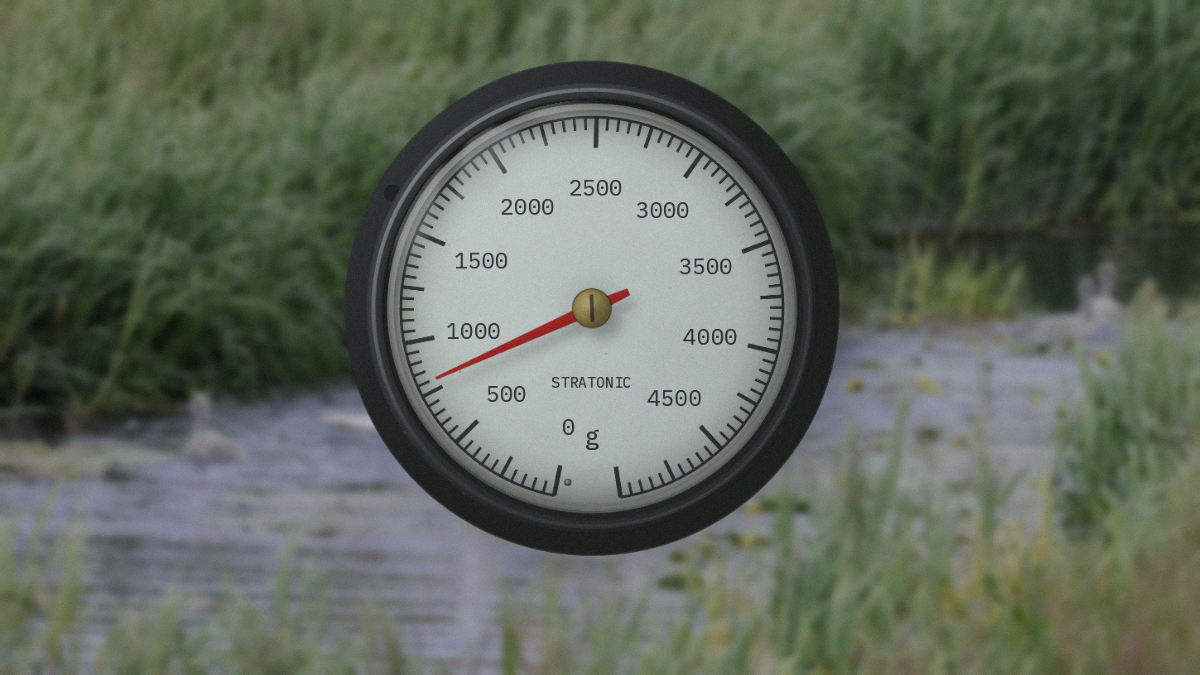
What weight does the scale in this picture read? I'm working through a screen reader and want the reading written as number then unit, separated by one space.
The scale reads 800 g
